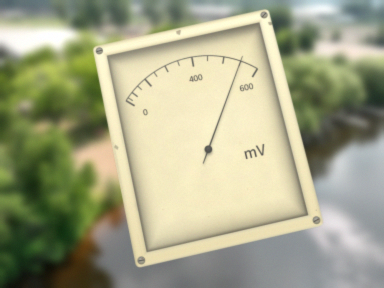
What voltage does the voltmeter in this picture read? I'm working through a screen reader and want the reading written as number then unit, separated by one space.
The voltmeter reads 550 mV
